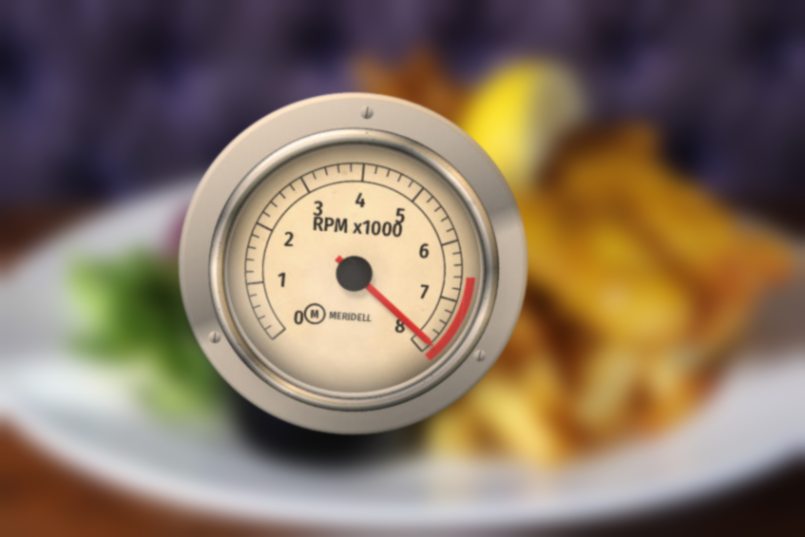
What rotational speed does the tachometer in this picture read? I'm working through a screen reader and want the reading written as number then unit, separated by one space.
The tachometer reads 7800 rpm
